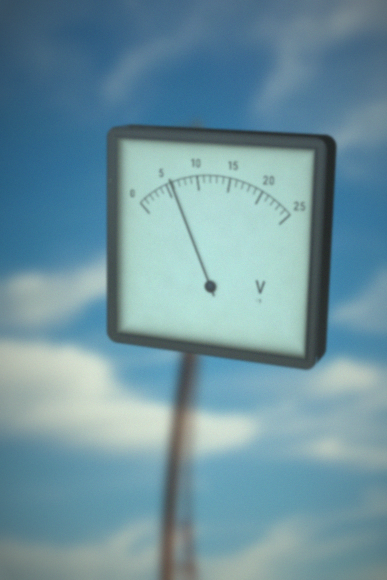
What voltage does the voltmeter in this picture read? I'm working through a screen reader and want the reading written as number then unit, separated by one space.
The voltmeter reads 6 V
